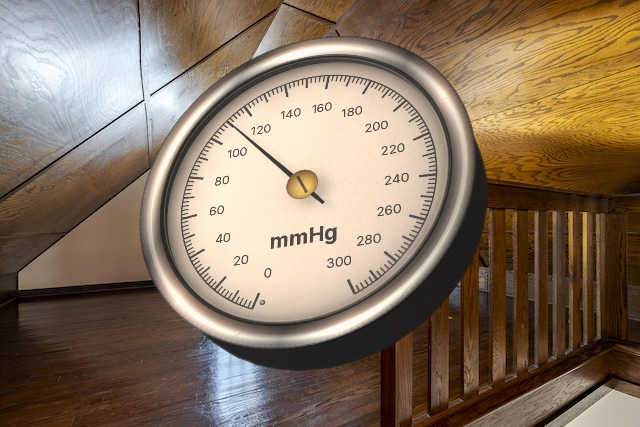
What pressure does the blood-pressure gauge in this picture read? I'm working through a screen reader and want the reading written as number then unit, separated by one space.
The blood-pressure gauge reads 110 mmHg
